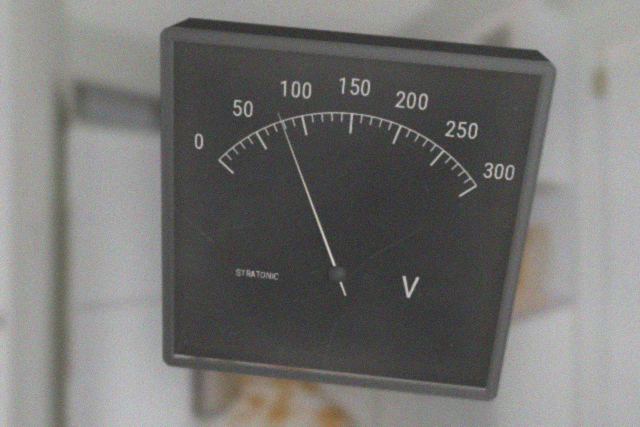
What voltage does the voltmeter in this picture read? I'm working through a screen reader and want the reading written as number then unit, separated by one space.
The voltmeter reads 80 V
